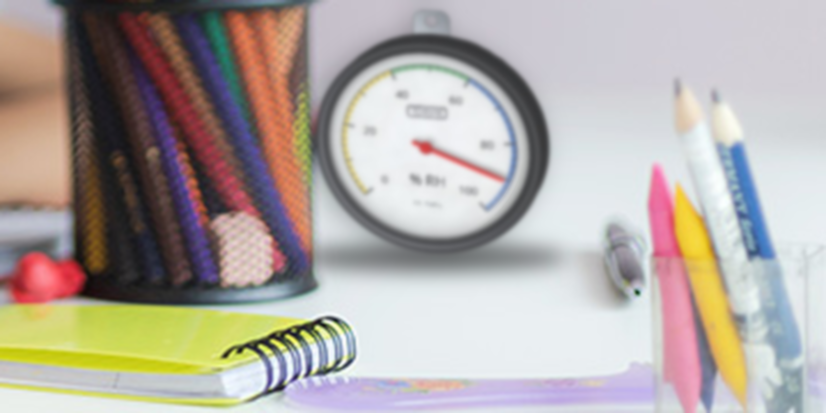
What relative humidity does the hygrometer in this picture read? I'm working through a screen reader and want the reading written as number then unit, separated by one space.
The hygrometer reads 90 %
